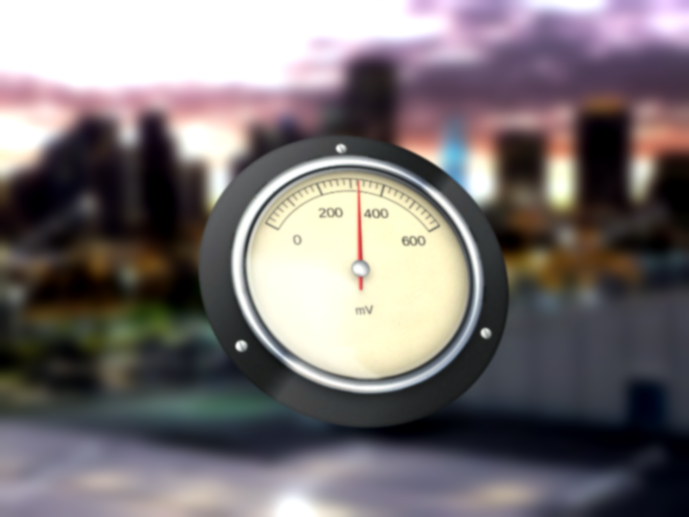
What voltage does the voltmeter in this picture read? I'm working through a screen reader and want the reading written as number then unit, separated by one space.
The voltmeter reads 320 mV
